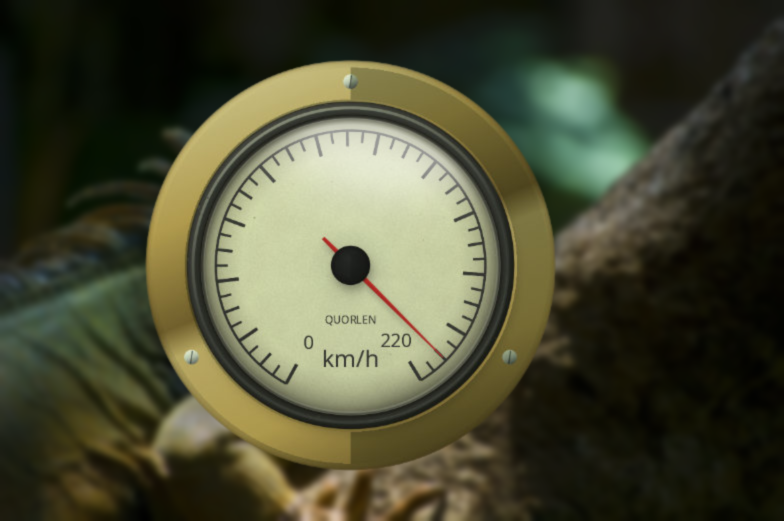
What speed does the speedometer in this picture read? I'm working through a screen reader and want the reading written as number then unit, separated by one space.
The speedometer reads 210 km/h
